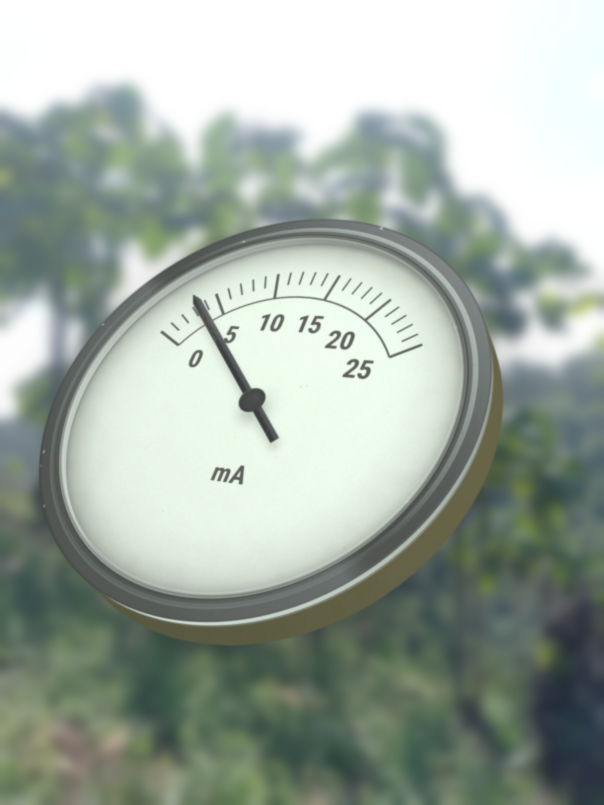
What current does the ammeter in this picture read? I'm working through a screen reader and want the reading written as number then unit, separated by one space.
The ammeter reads 3.5 mA
